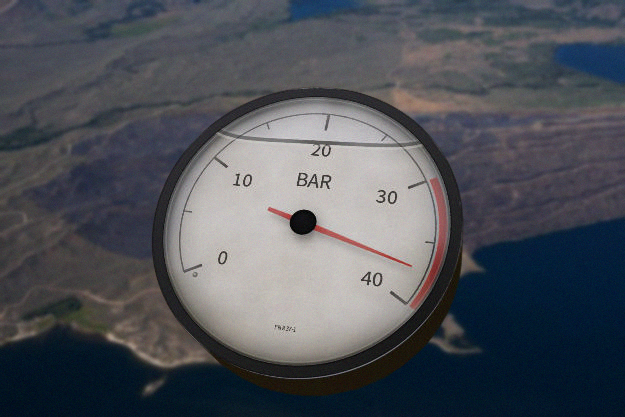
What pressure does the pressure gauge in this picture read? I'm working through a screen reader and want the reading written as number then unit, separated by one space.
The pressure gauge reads 37.5 bar
